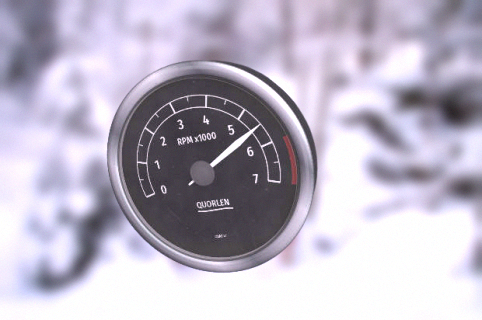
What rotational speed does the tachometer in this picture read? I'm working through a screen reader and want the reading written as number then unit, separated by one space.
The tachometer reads 5500 rpm
